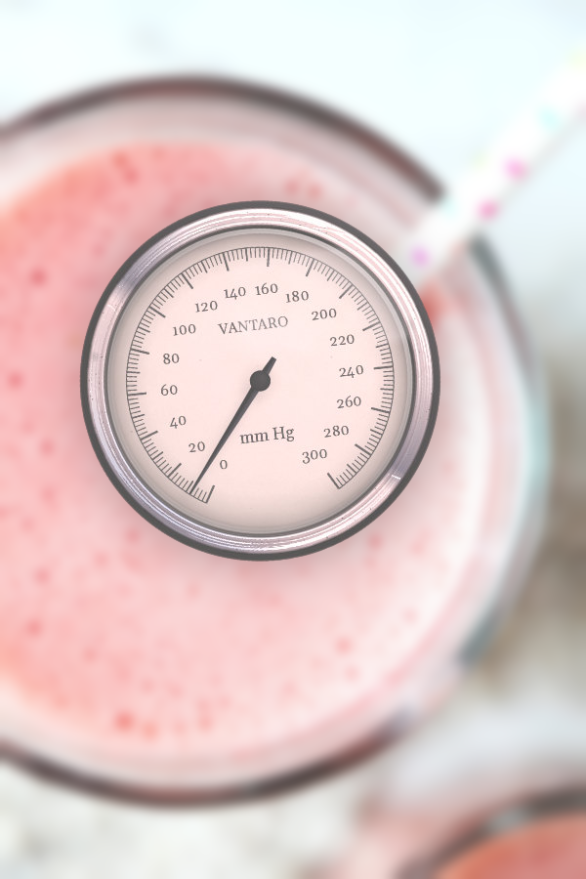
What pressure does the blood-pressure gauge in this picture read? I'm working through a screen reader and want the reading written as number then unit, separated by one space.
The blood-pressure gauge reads 8 mmHg
